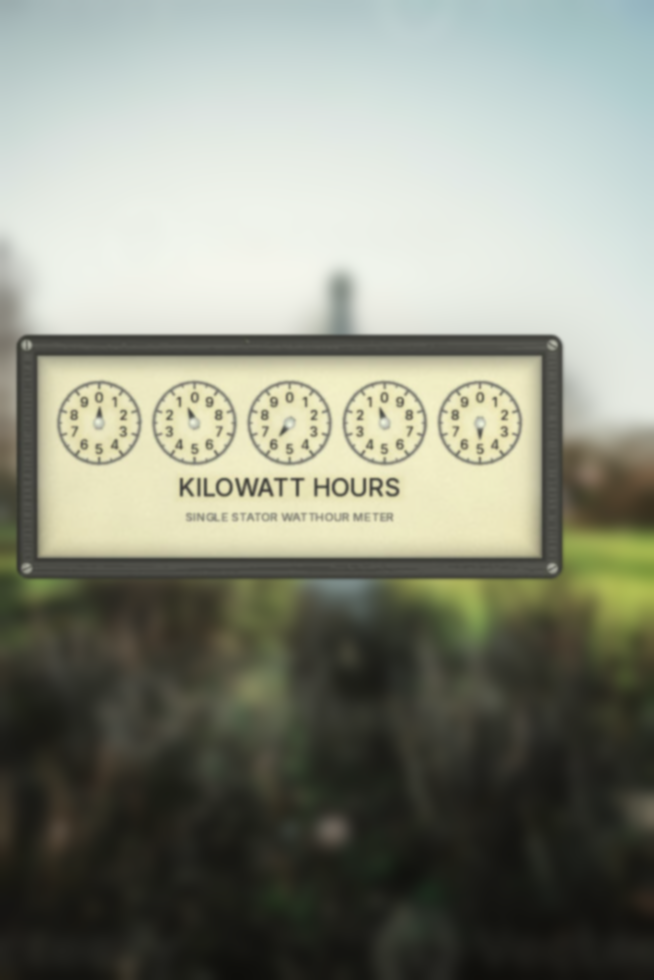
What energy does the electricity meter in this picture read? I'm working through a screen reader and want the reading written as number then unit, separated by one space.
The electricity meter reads 605 kWh
